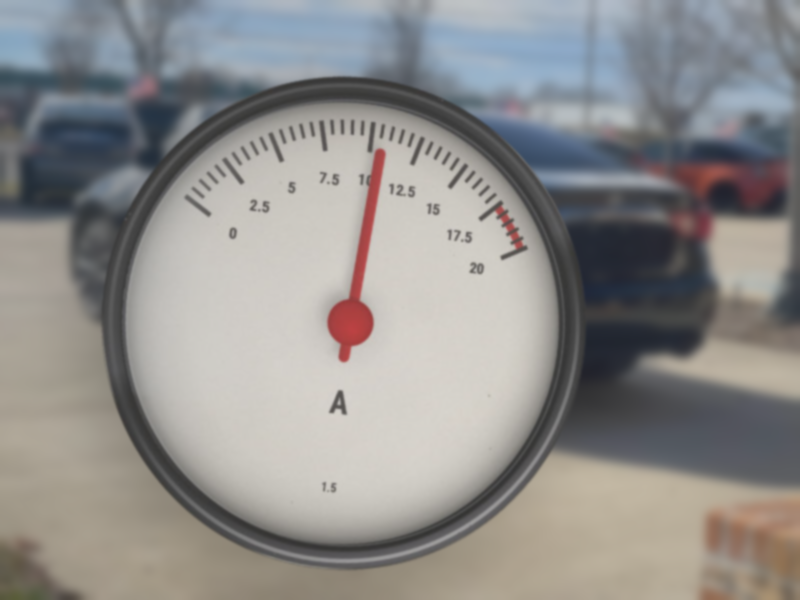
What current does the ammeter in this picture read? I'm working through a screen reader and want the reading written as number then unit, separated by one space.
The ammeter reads 10.5 A
